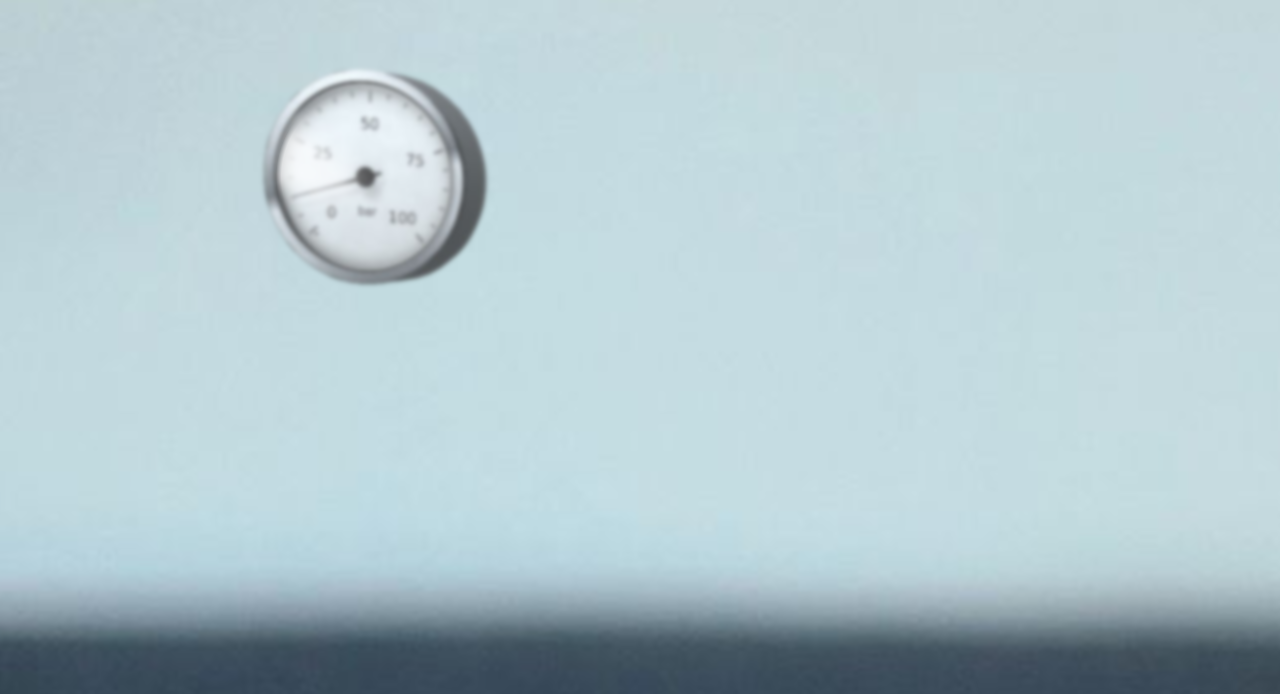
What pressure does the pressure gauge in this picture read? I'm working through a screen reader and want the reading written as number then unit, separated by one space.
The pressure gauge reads 10 bar
